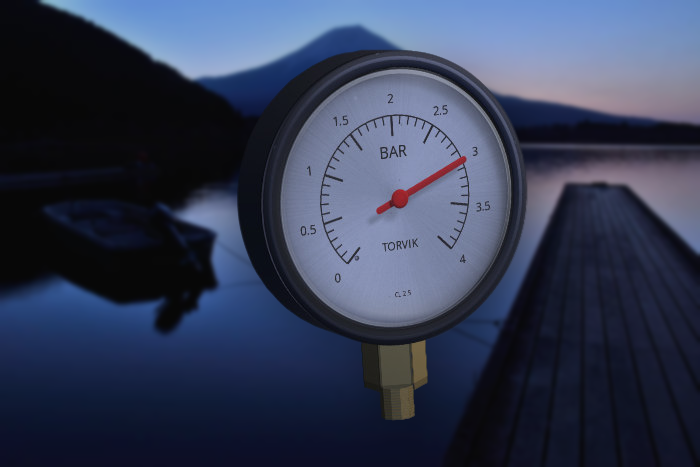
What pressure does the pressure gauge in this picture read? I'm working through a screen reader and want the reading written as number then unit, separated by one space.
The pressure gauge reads 3 bar
